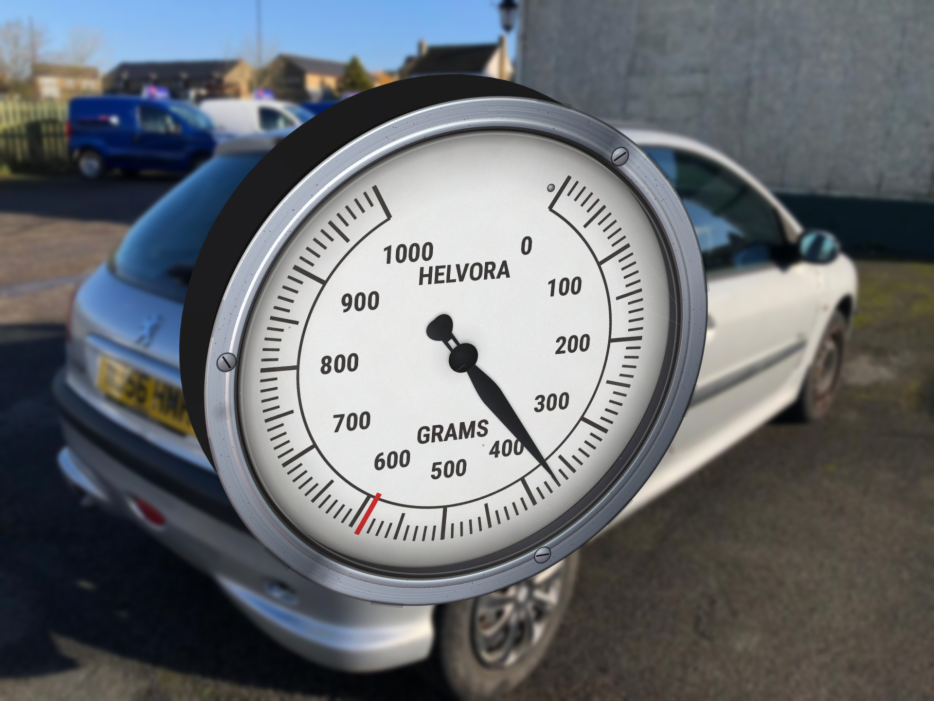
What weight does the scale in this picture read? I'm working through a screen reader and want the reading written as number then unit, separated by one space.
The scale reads 370 g
